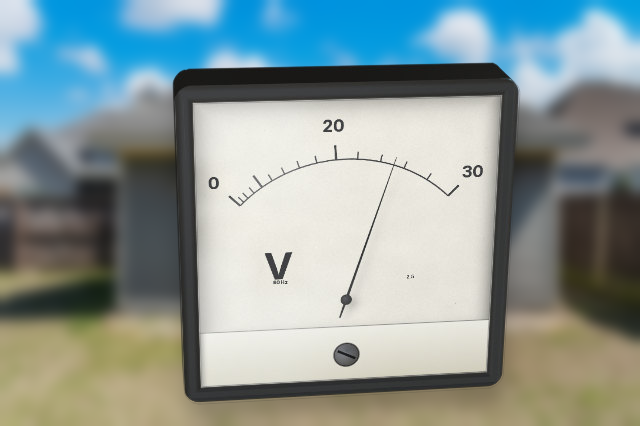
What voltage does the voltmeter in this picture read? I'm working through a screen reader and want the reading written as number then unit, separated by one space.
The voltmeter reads 25 V
